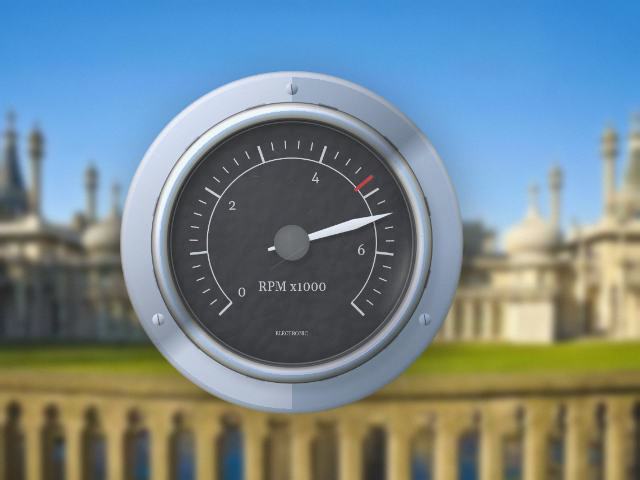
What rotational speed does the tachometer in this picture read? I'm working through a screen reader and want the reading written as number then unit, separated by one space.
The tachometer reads 5400 rpm
